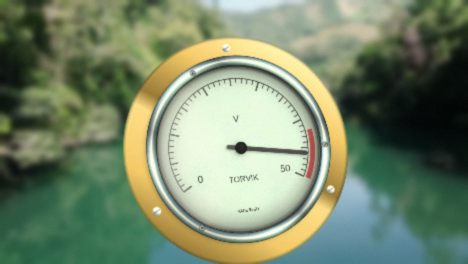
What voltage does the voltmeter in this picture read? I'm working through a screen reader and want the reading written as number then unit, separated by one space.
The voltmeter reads 46 V
